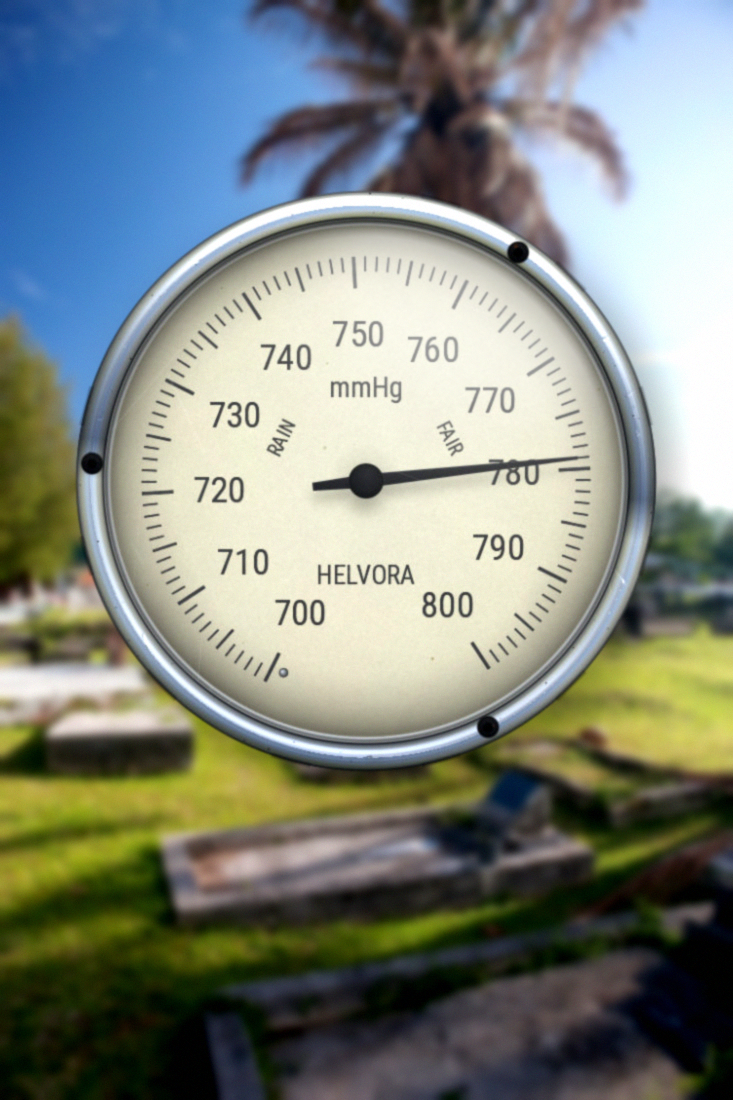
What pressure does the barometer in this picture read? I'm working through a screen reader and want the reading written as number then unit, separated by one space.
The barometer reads 779 mmHg
